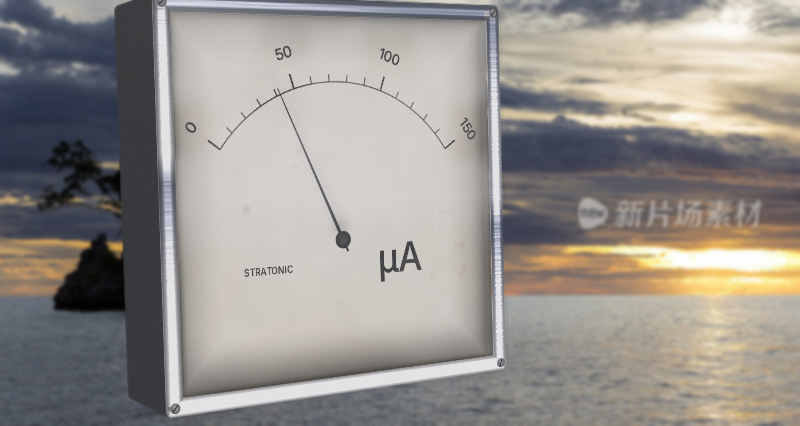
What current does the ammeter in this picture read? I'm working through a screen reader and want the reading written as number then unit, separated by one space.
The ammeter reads 40 µA
